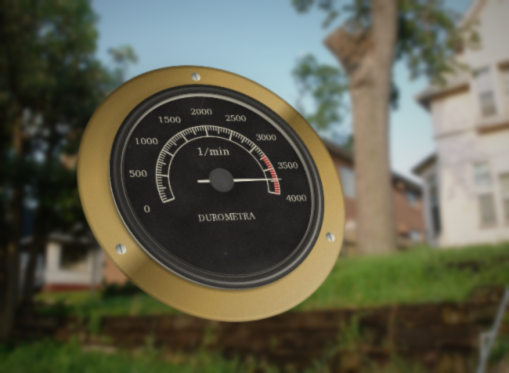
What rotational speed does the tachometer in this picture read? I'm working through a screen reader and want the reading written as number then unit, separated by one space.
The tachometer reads 3750 rpm
